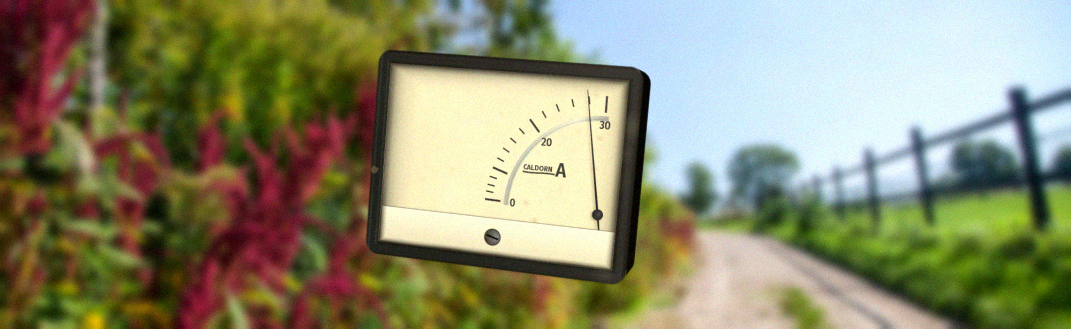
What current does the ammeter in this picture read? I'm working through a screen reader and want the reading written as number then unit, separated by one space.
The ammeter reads 28 A
